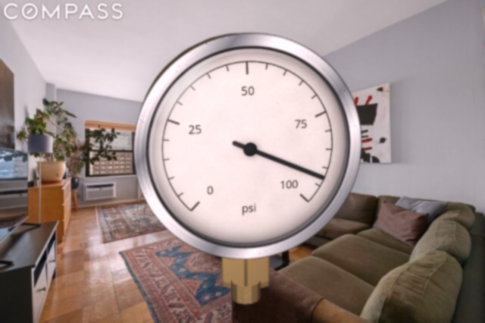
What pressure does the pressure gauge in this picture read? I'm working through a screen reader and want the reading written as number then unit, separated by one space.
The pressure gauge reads 92.5 psi
